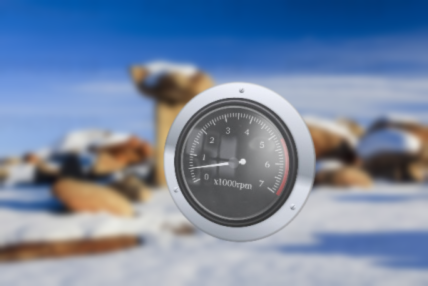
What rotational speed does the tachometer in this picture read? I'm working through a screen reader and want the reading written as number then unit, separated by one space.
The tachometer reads 500 rpm
